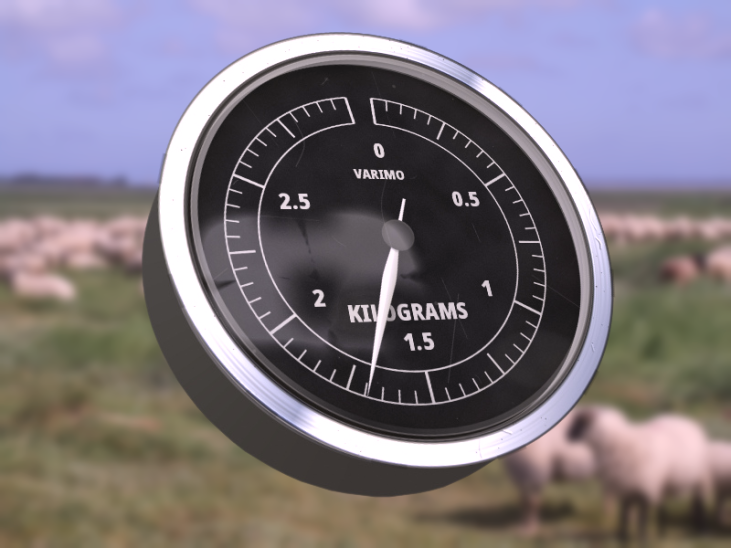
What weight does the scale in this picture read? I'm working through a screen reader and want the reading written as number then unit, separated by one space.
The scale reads 1.7 kg
